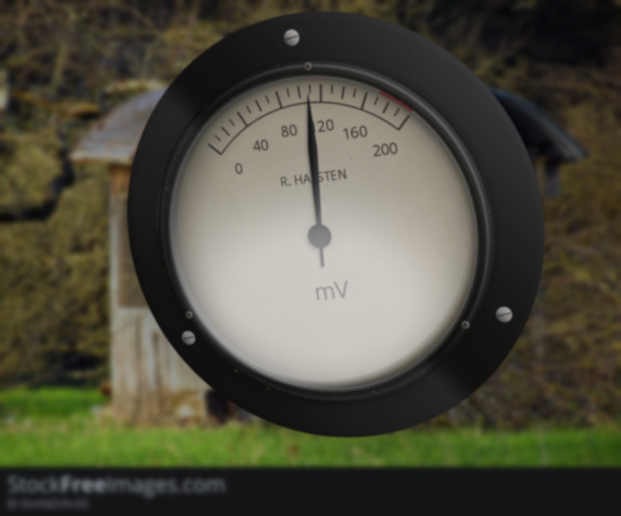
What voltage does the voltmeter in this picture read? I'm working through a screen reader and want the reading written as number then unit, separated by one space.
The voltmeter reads 110 mV
